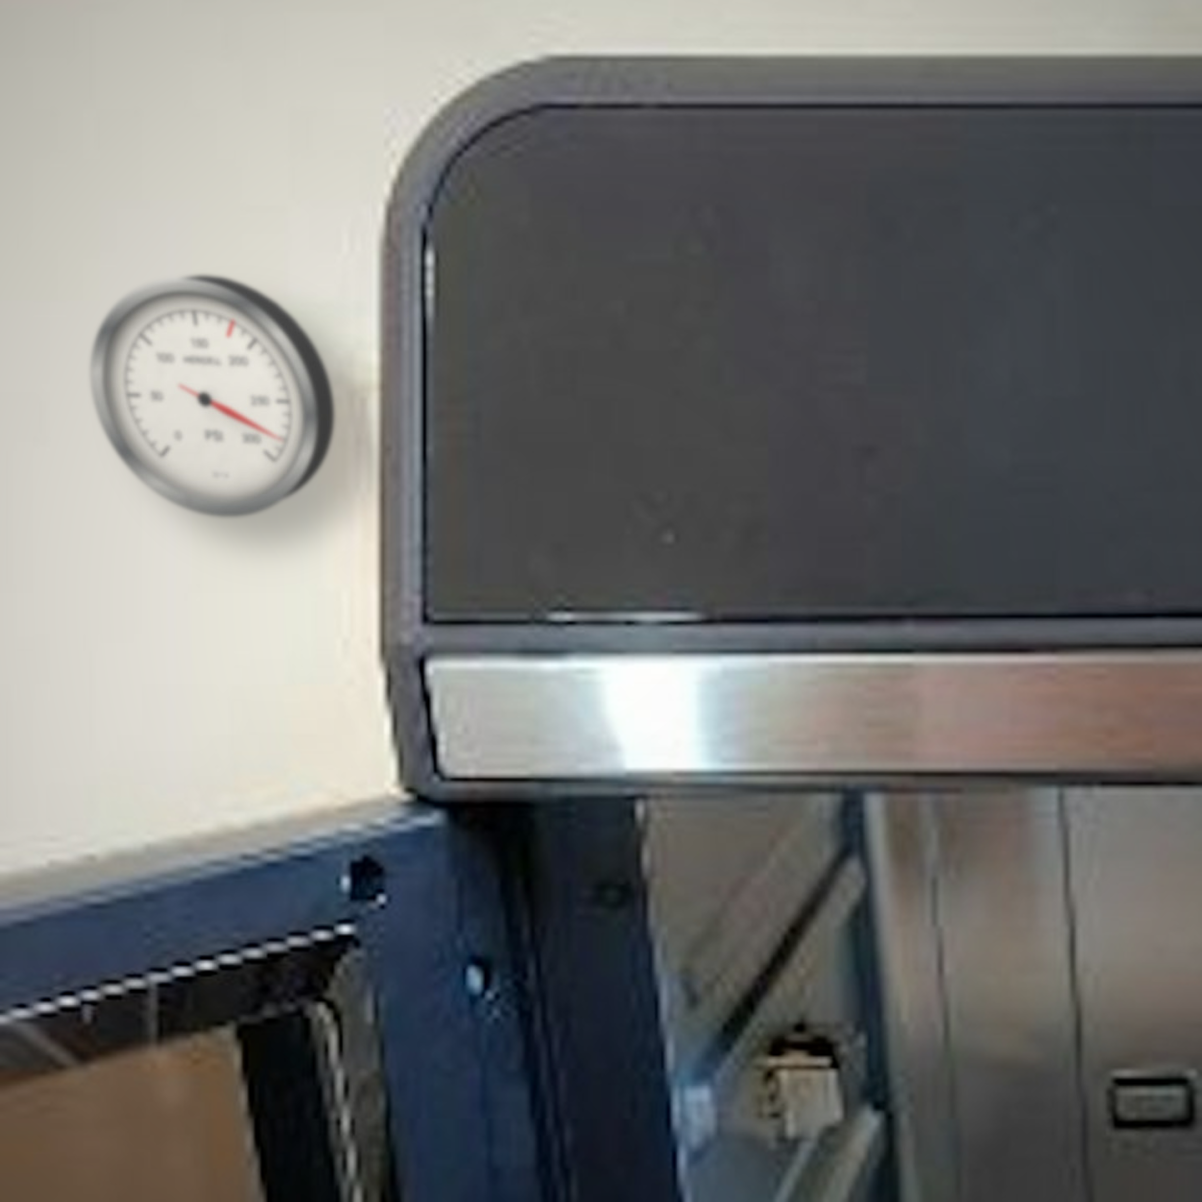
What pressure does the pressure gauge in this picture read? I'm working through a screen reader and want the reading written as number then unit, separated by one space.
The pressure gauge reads 280 psi
